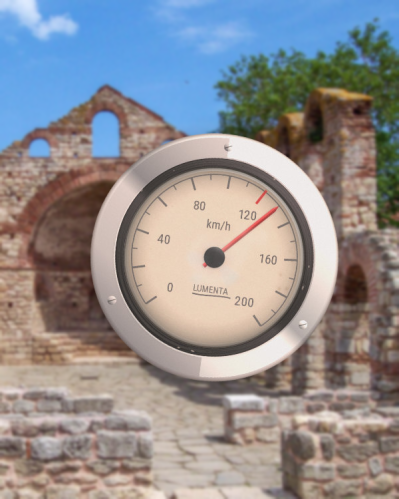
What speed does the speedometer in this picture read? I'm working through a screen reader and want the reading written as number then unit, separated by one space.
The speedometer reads 130 km/h
